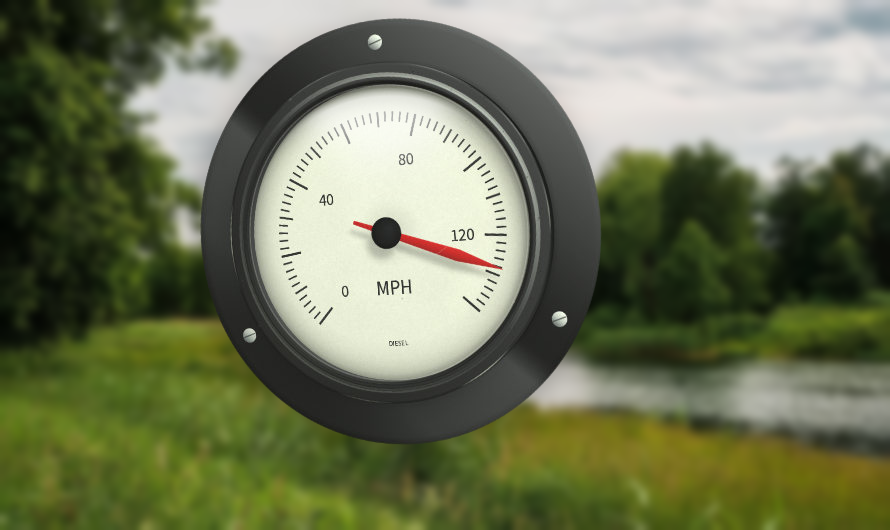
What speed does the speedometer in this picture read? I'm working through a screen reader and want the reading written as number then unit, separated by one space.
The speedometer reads 128 mph
